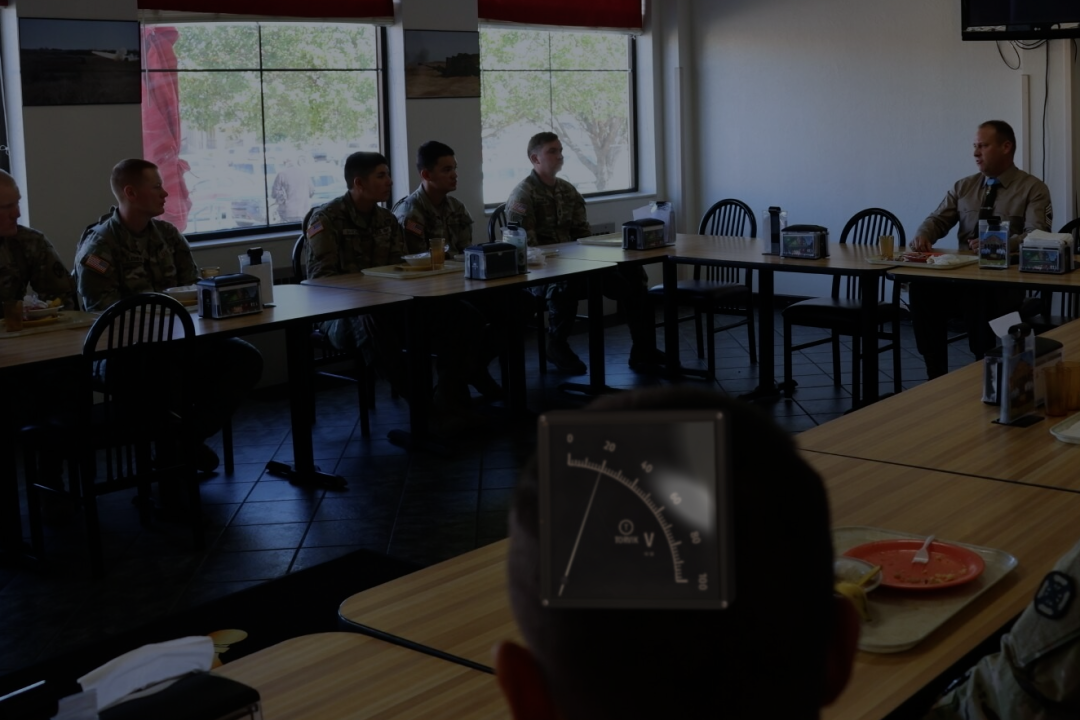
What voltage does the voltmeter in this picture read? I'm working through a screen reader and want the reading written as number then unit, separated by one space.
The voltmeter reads 20 V
